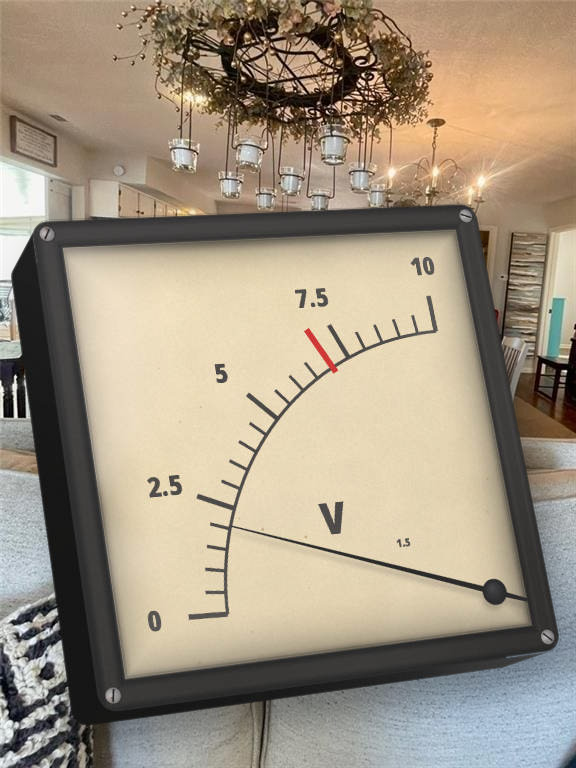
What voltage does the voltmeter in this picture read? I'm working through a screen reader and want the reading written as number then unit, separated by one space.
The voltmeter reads 2 V
